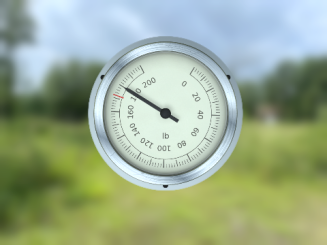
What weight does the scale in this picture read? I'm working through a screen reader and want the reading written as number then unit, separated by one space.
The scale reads 180 lb
